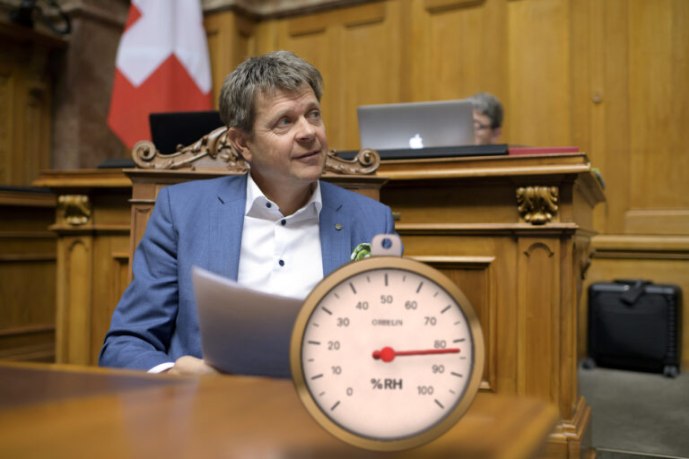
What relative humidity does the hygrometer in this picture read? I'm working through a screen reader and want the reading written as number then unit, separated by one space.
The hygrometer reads 82.5 %
